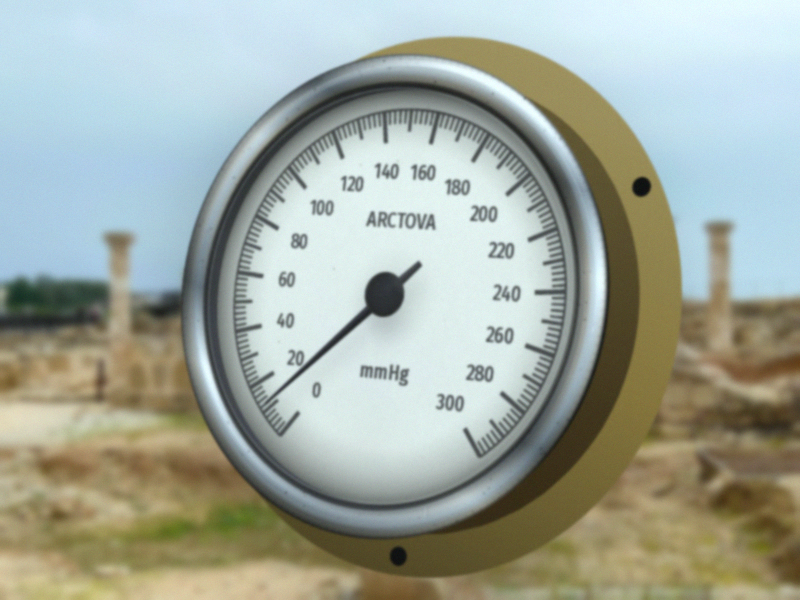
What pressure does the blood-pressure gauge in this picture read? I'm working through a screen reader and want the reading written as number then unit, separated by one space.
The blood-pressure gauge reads 10 mmHg
